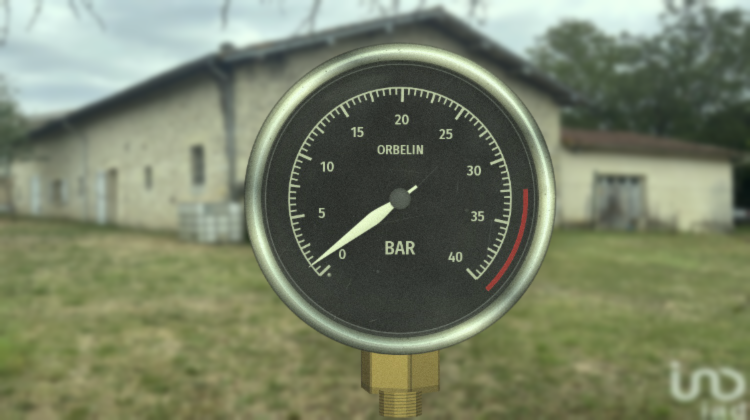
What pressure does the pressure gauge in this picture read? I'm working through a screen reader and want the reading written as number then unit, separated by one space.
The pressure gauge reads 1 bar
